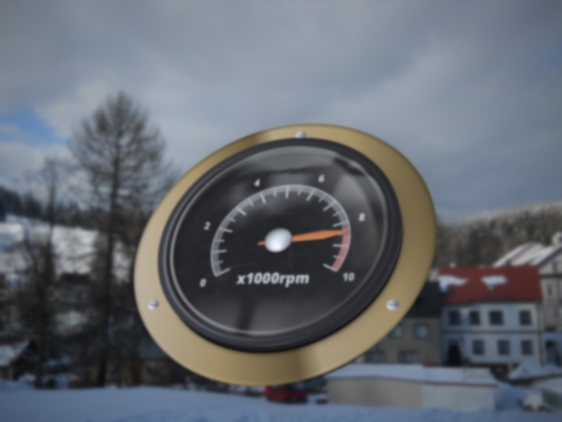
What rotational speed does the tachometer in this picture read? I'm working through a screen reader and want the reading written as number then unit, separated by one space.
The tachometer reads 8500 rpm
